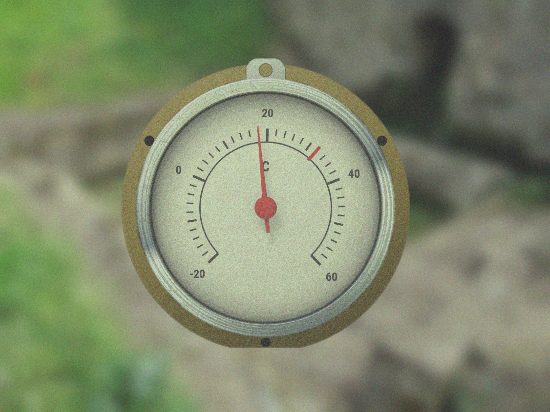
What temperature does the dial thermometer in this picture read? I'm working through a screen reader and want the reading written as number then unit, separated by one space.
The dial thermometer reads 18 °C
